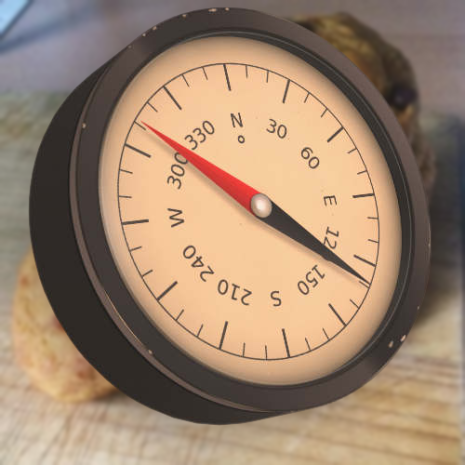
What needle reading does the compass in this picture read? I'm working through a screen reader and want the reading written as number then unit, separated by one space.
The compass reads 310 °
